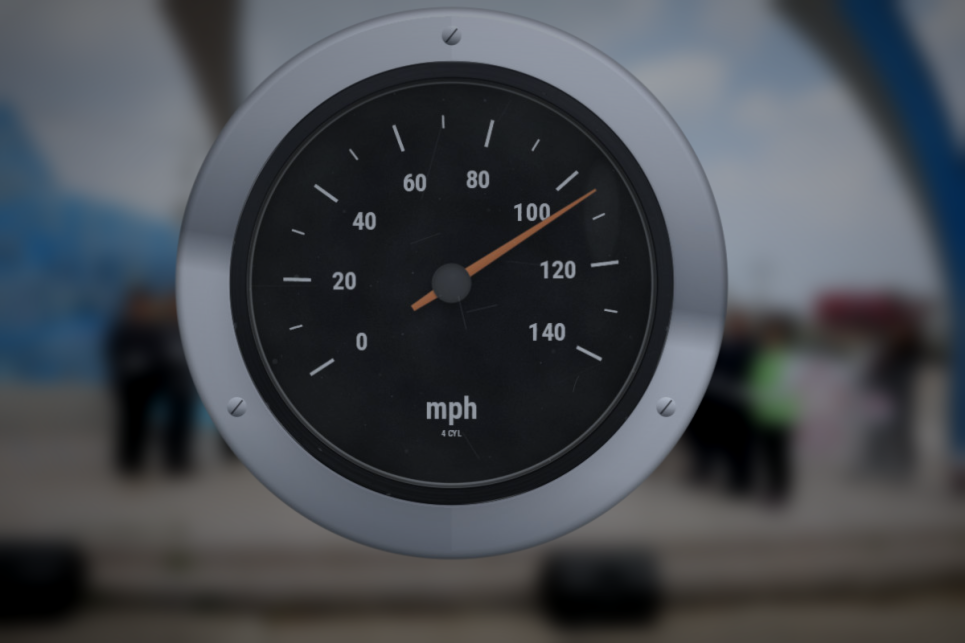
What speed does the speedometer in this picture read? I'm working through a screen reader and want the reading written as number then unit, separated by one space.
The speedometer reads 105 mph
